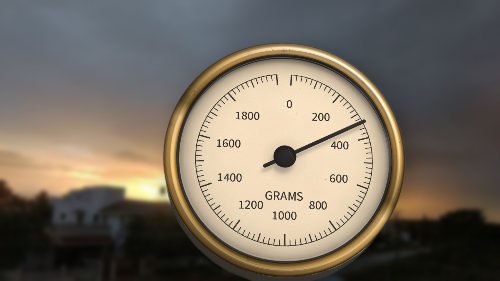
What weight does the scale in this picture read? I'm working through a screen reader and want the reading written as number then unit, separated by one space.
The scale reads 340 g
